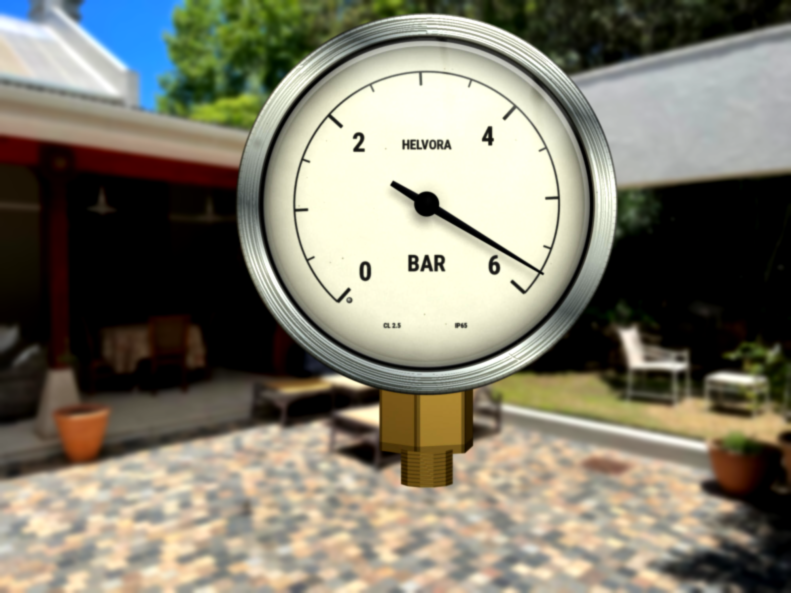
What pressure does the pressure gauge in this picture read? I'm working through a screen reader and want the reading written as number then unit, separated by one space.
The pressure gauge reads 5.75 bar
